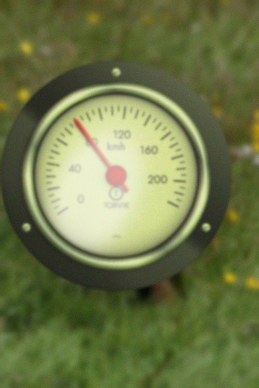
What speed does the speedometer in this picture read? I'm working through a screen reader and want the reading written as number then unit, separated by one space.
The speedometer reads 80 km/h
